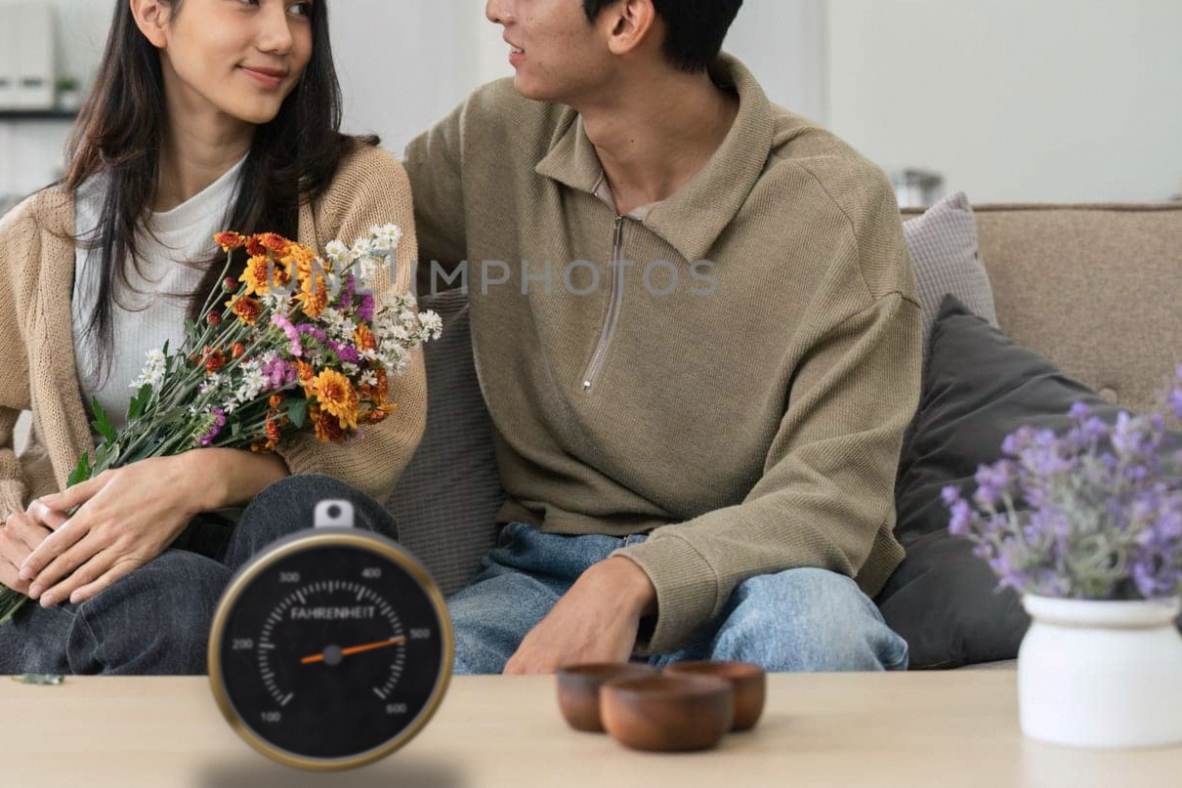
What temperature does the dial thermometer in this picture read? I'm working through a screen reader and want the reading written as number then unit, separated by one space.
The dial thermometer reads 500 °F
